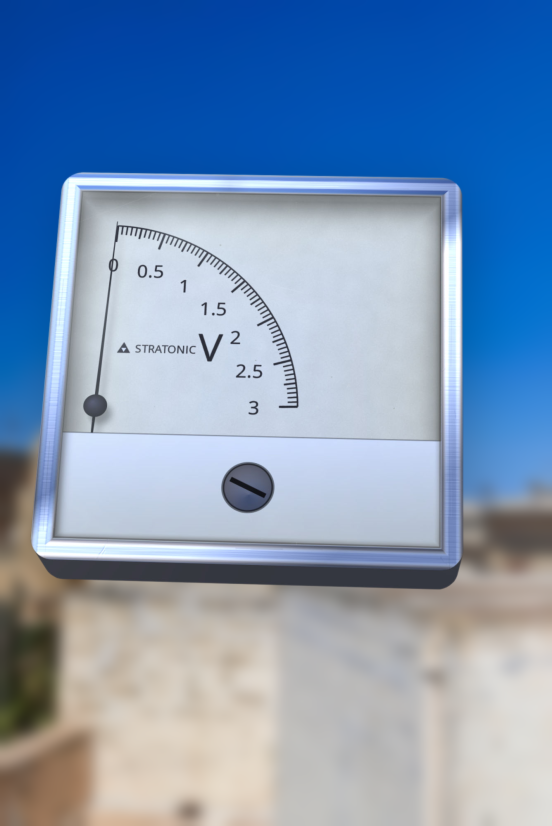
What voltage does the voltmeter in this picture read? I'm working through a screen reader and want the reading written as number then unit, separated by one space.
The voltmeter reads 0 V
